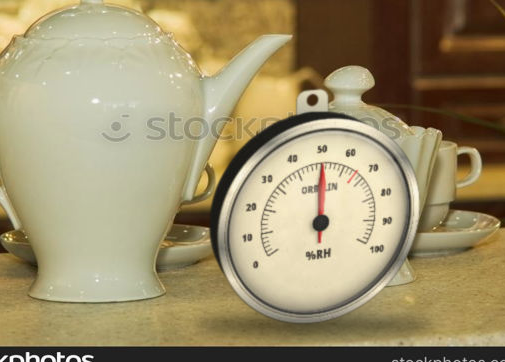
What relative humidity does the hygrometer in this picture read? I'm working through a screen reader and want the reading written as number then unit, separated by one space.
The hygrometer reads 50 %
